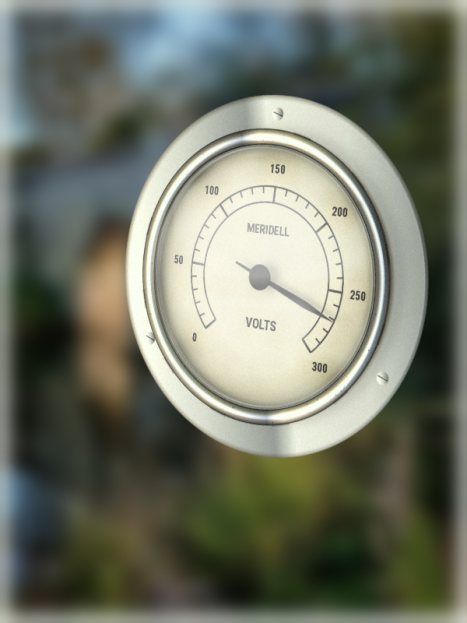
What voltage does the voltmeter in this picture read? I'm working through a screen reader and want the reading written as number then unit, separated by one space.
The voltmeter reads 270 V
